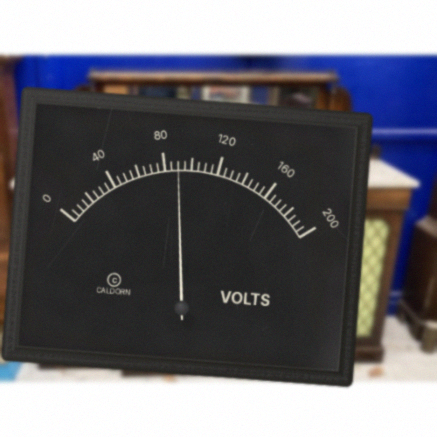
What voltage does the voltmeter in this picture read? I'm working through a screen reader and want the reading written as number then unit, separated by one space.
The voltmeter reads 90 V
